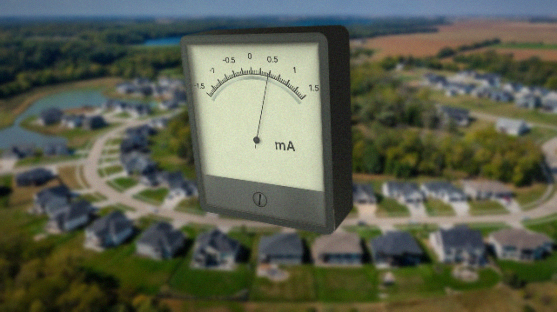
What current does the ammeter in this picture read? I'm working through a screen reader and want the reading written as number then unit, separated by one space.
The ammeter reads 0.5 mA
